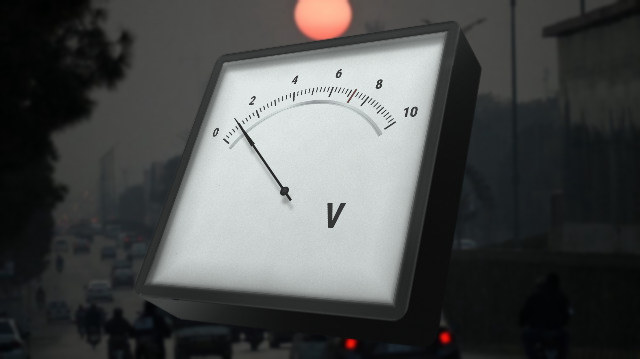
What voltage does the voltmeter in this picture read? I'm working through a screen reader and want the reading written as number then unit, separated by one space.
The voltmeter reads 1 V
